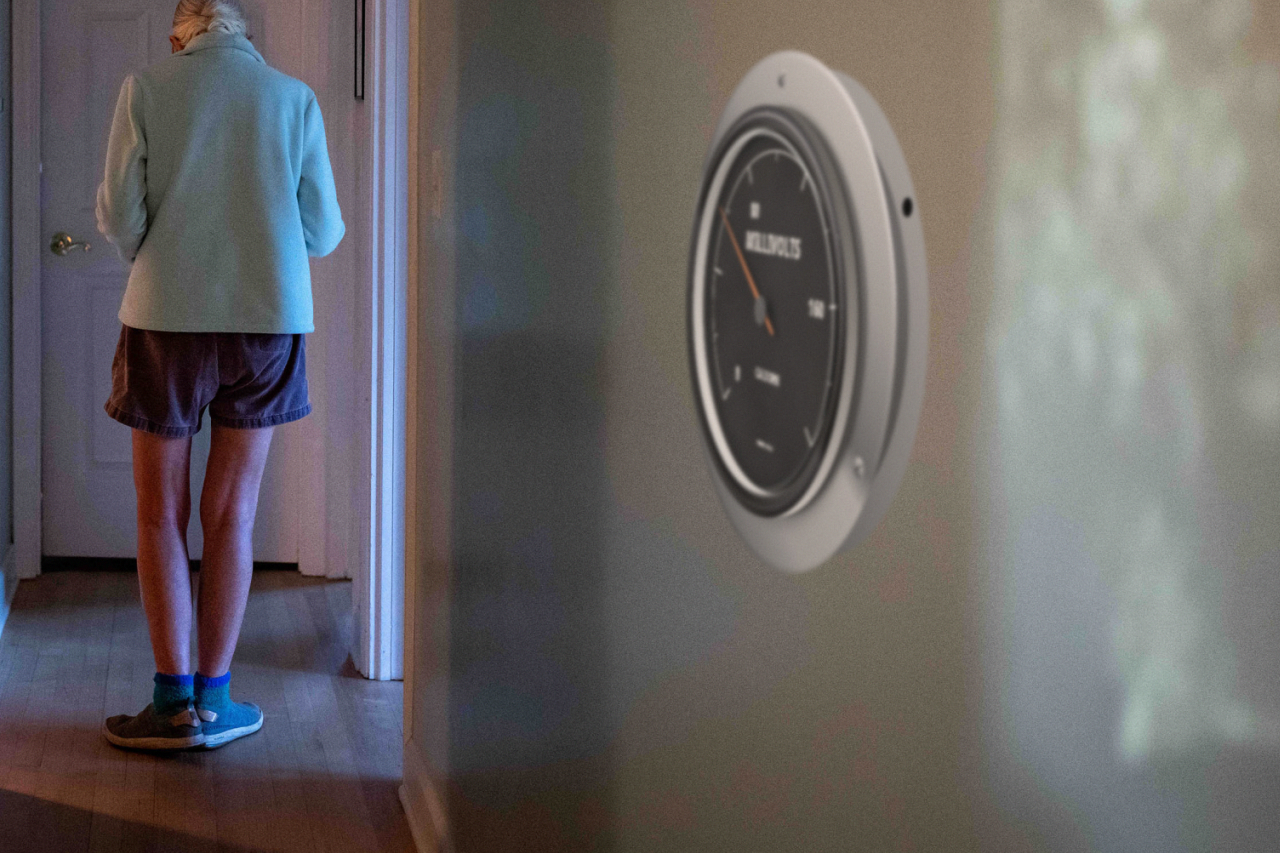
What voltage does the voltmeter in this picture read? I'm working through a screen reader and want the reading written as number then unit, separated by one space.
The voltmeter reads 60 mV
